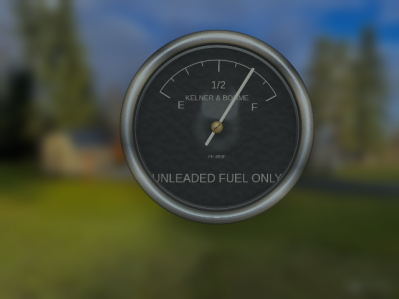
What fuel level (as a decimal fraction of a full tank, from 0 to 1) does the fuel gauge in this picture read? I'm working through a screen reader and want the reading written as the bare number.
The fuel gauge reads 0.75
